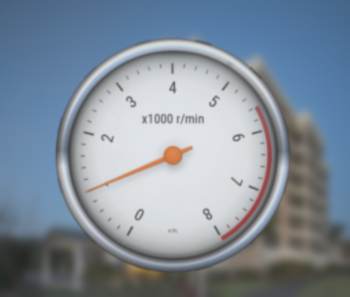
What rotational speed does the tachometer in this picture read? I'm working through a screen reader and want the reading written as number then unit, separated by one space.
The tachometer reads 1000 rpm
